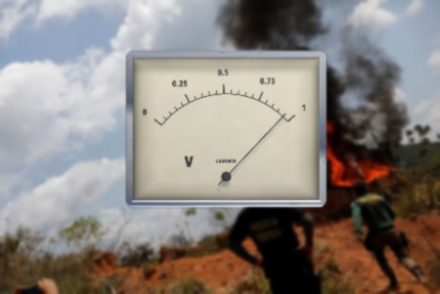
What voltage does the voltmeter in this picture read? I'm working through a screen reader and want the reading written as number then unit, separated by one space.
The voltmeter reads 0.95 V
